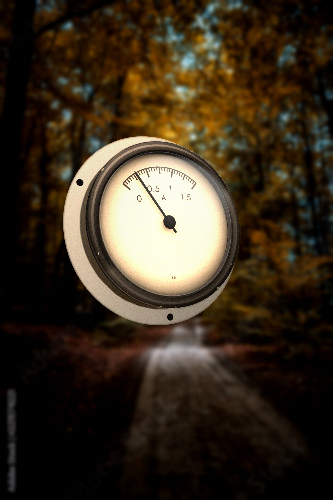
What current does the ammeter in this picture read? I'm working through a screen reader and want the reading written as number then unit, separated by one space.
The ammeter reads 0.25 A
